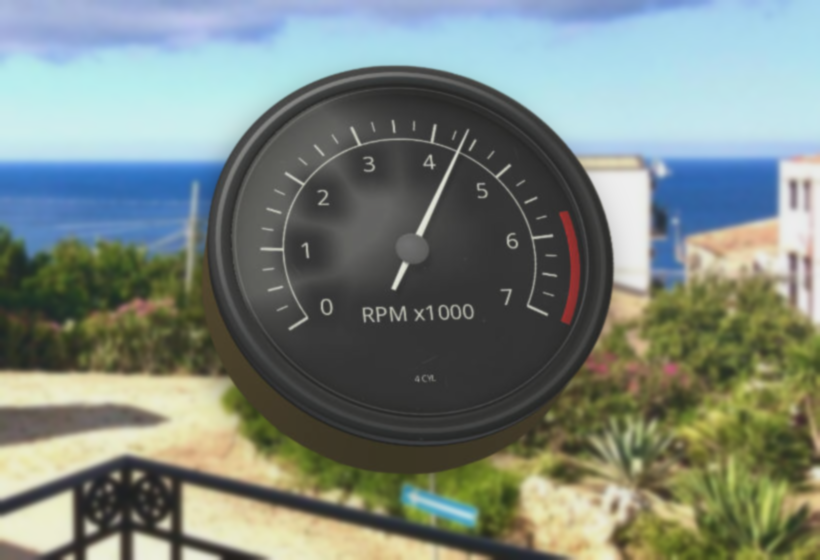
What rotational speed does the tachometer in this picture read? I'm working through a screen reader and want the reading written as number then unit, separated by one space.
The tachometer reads 4375 rpm
